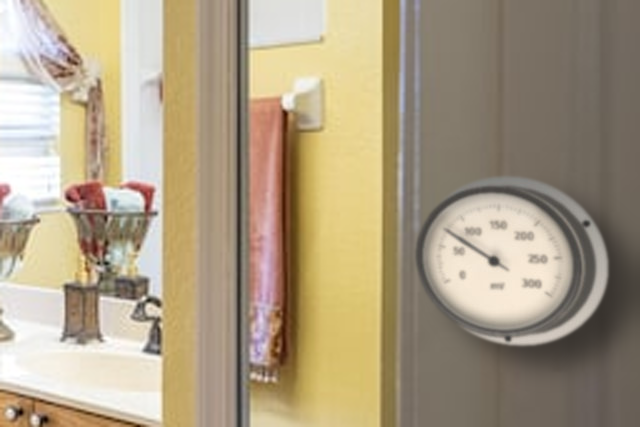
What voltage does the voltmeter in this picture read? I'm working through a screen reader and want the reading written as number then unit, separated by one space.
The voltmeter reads 75 mV
